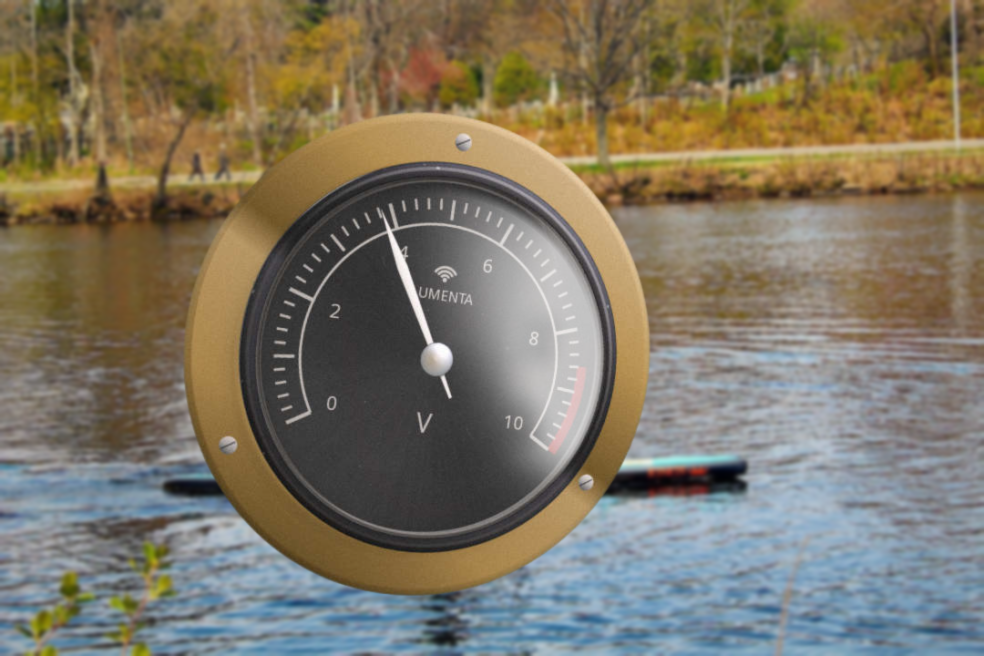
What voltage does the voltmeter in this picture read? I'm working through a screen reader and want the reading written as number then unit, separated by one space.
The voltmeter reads 3.8 V
